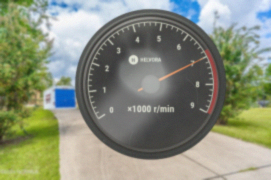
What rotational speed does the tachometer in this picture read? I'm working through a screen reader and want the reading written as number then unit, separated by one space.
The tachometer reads 7000 rpm
